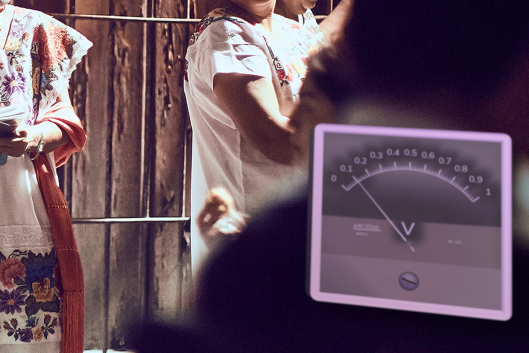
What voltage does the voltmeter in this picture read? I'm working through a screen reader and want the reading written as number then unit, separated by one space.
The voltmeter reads 0.1 V
